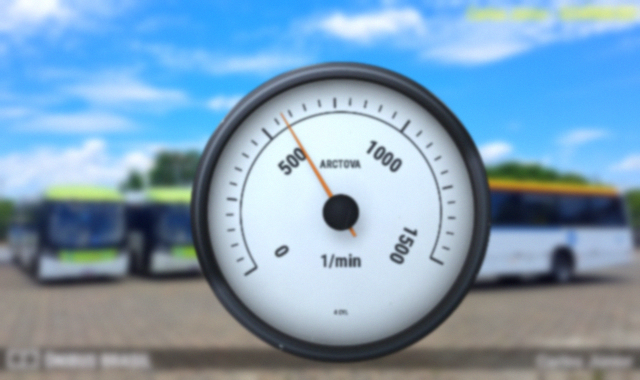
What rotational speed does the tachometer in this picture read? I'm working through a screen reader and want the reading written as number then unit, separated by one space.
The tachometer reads 575 rpm
